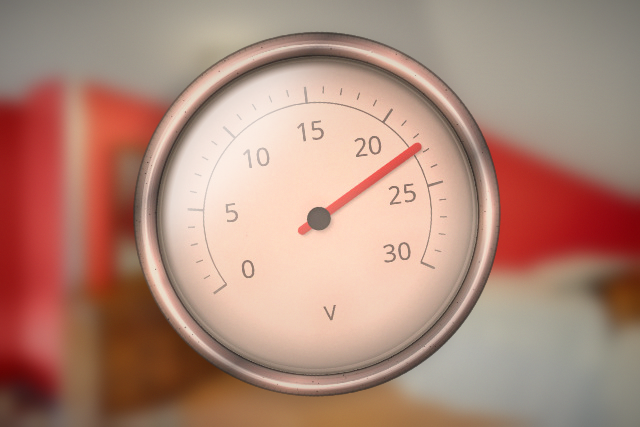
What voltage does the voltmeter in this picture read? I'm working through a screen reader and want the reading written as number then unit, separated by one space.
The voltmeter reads 22.5 V
